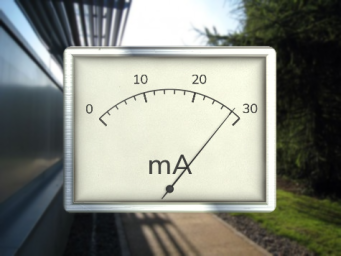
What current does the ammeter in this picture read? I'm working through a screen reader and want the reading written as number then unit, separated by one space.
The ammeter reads 28 mA
